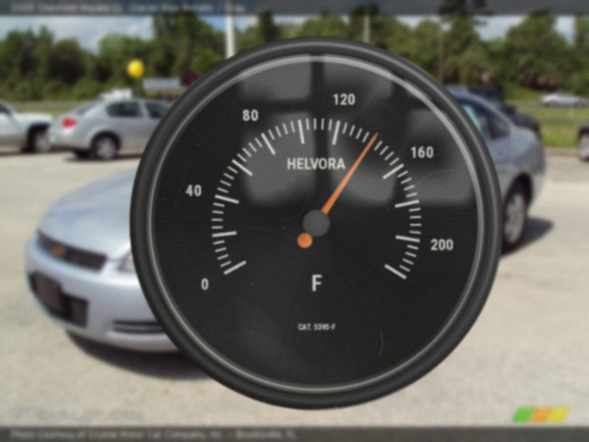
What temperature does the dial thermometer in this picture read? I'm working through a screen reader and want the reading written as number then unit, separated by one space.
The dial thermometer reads 140 °F
